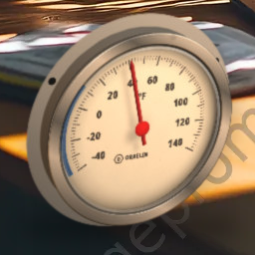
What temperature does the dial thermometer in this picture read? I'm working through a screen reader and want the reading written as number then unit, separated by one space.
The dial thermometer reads 40 °F
